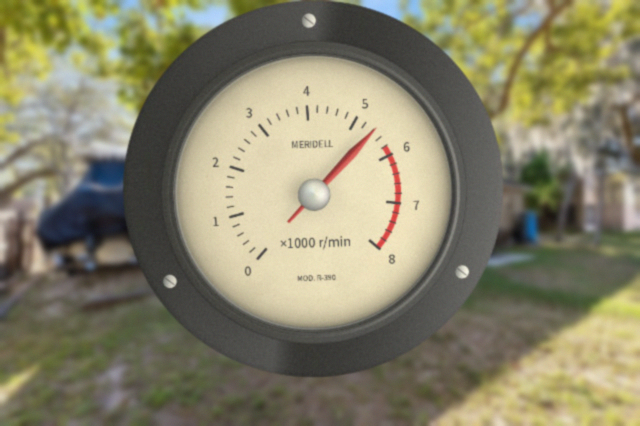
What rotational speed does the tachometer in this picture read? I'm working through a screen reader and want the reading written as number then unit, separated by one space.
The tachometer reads 5400 rpm
